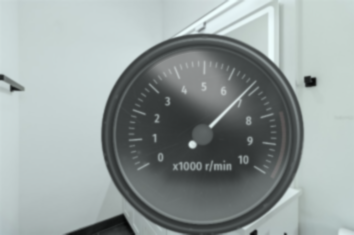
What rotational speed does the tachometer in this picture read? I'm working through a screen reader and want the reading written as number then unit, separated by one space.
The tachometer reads 6800 rpm
